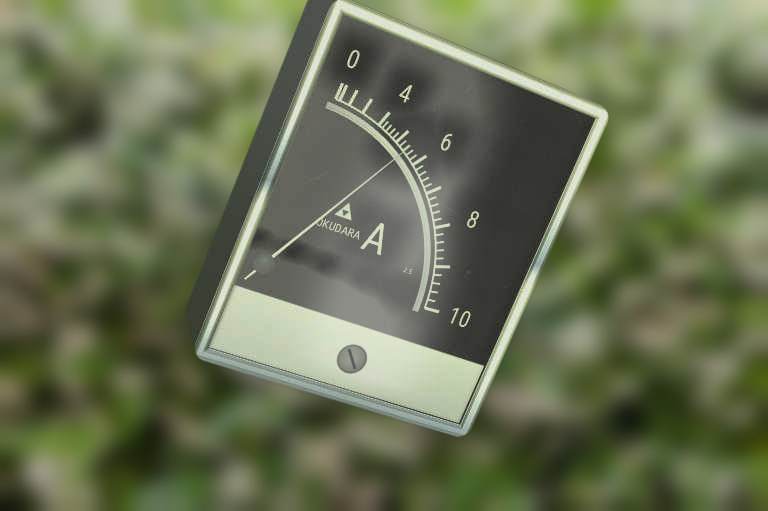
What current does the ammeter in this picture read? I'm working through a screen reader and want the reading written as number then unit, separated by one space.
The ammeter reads 5.4 A
